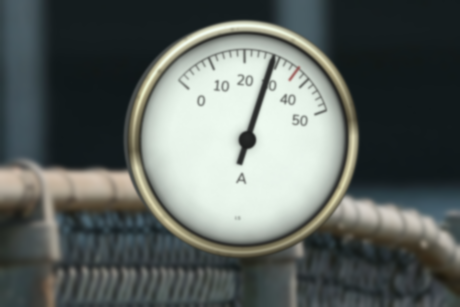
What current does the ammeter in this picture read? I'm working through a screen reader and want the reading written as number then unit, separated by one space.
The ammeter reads 28 A
